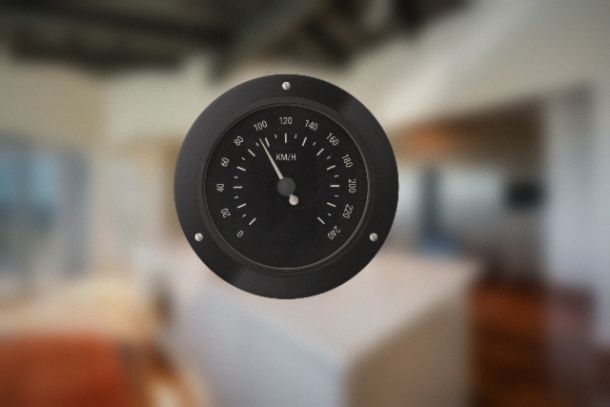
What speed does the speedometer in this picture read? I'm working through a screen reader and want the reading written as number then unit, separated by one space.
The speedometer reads 95 km/h
